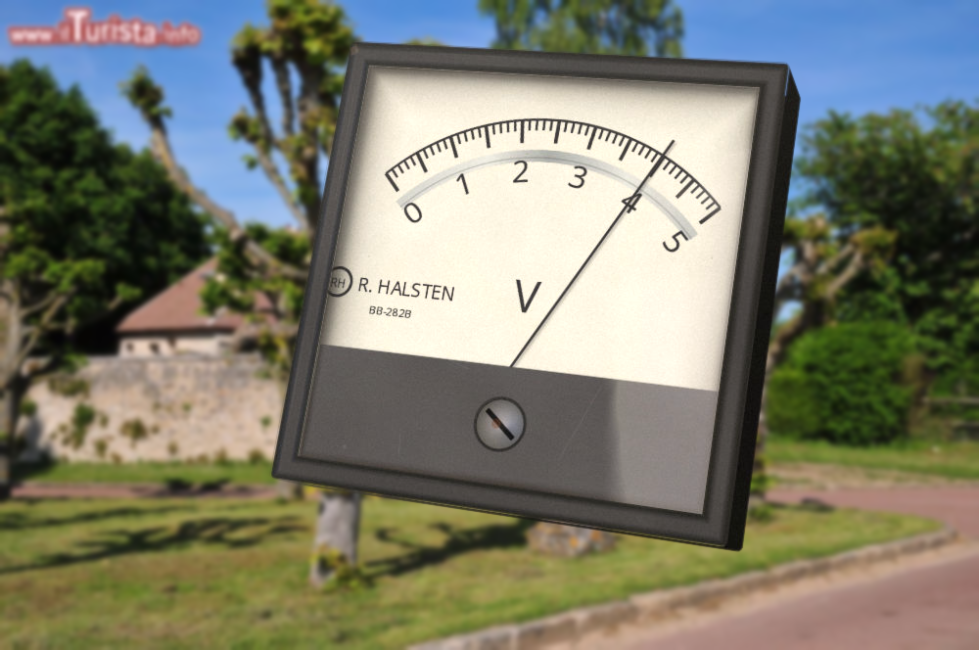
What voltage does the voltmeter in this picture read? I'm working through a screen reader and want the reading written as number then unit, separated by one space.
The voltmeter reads 4 V
